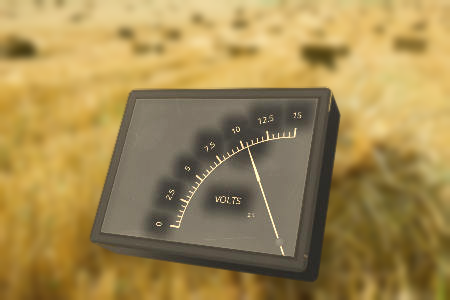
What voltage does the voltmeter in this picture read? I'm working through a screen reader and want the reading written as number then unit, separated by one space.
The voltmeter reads 10.5 V
